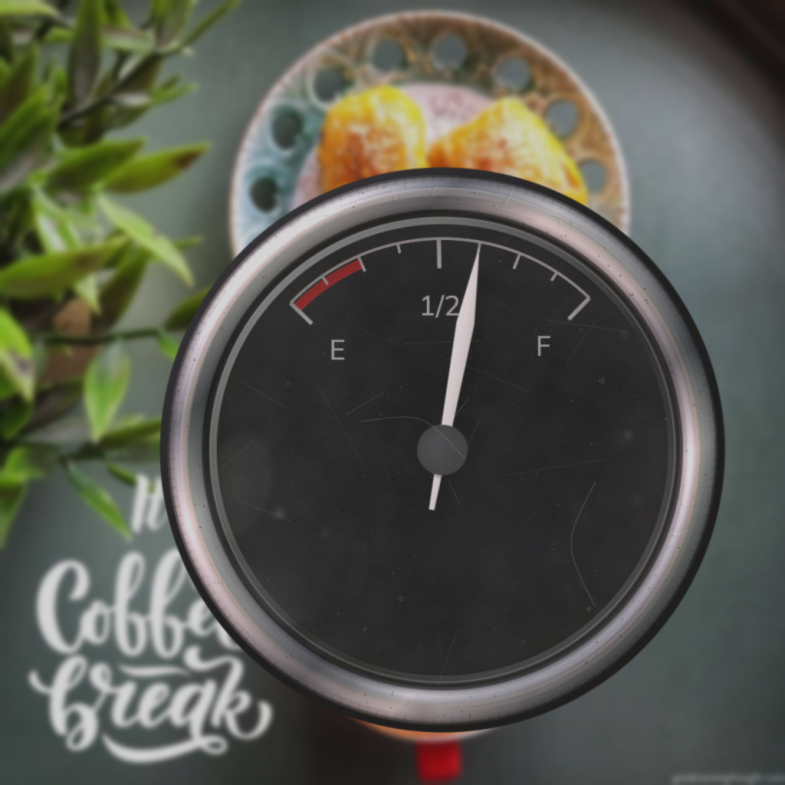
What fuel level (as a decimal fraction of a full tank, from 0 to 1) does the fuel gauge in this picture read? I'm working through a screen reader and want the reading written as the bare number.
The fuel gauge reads 0.625
